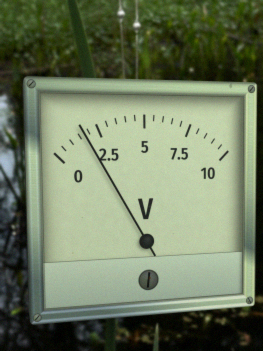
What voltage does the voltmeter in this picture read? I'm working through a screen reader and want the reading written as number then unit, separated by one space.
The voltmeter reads 1.75 V
